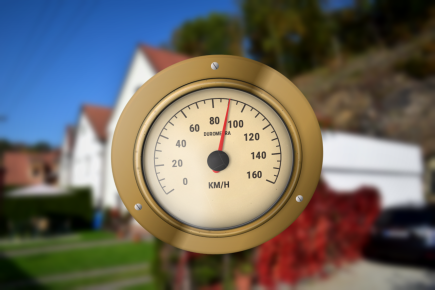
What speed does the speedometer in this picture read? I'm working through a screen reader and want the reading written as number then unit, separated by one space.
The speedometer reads 90 km/h
